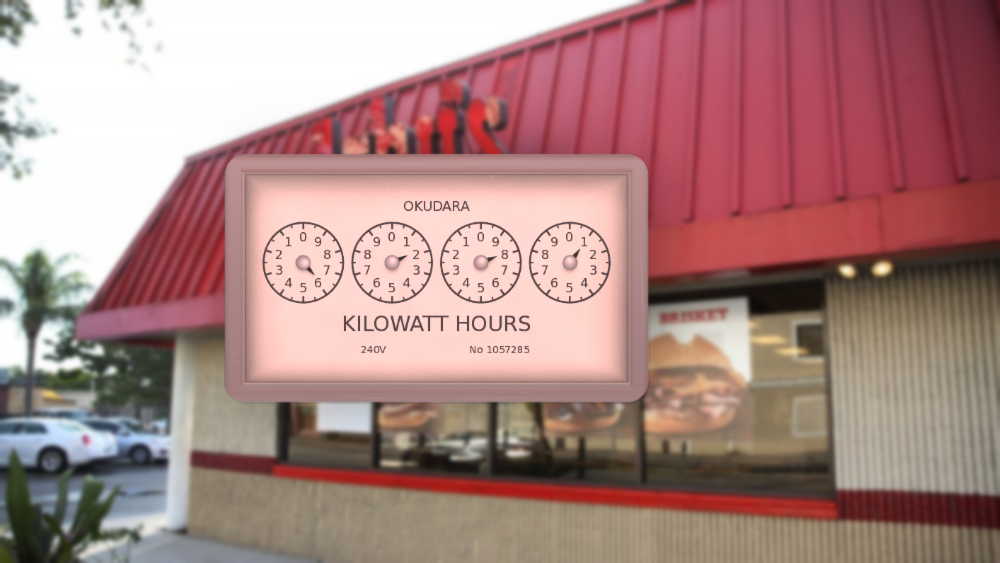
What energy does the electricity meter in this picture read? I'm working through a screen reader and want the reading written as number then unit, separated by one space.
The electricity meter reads 6181 kWh
